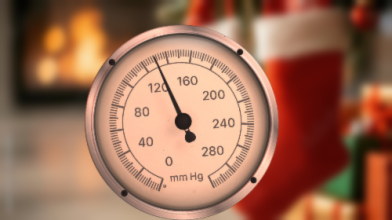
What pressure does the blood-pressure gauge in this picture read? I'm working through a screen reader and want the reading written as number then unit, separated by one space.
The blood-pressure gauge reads 130 mmHg
